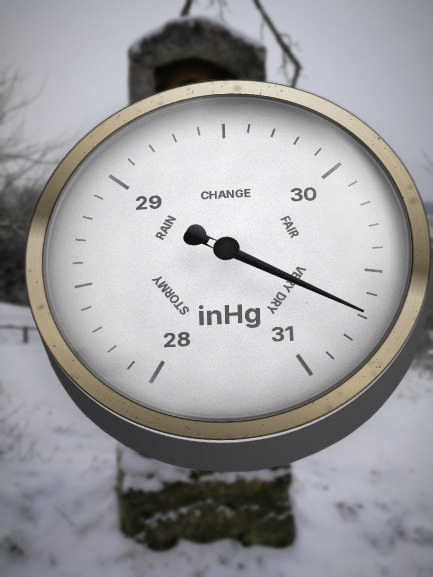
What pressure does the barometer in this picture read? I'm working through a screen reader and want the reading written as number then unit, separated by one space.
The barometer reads 30.7 inHg
